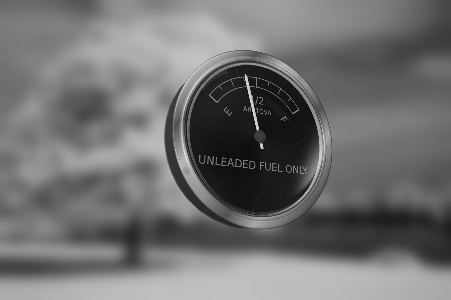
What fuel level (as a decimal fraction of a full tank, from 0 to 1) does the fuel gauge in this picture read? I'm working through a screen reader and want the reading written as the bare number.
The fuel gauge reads 0.375
